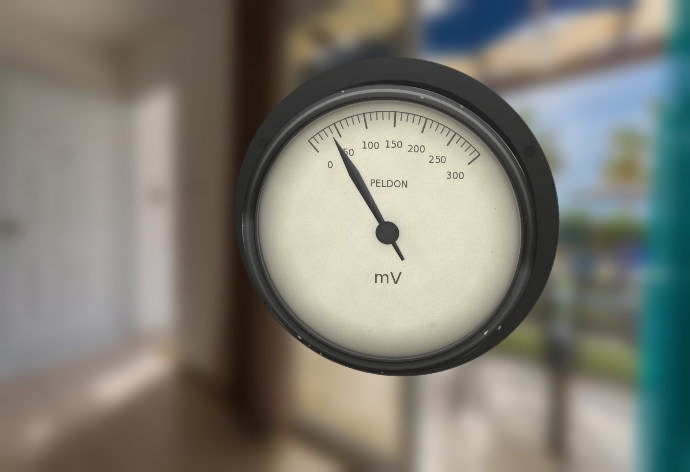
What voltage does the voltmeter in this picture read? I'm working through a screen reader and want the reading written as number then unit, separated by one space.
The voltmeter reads 40 mV
